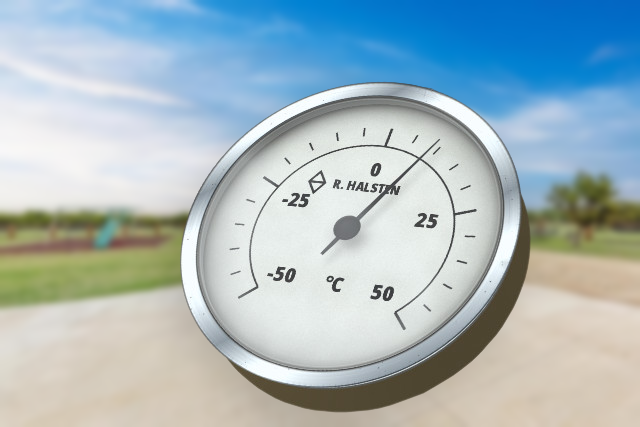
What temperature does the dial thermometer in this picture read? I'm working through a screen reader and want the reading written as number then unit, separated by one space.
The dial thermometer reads 10 °C
